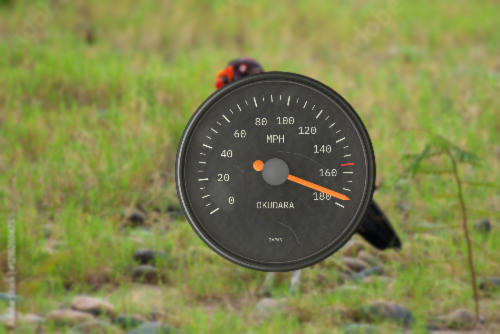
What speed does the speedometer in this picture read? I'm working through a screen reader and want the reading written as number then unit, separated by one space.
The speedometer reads 175 mph
